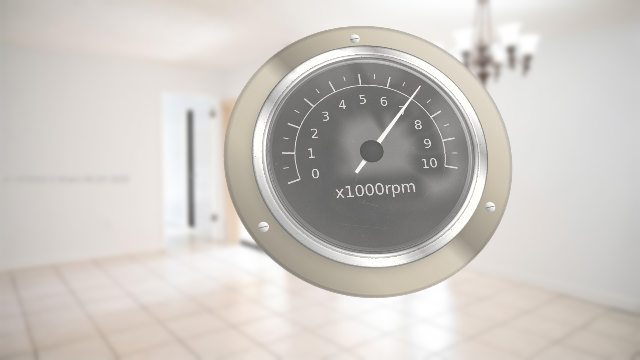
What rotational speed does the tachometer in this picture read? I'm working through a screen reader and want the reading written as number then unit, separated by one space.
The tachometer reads 7000 rpm
